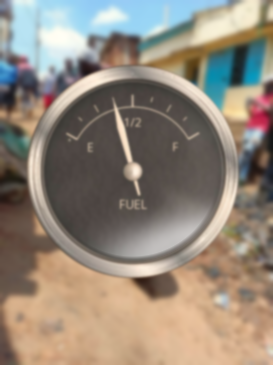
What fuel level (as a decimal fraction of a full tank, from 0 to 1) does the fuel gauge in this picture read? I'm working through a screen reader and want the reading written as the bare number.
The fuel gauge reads 0.375
